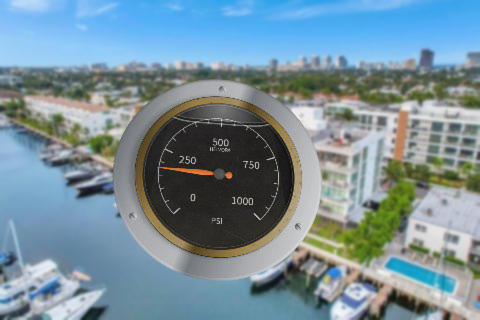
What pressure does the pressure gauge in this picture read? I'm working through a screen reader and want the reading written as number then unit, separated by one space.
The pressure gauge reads 175 psi
